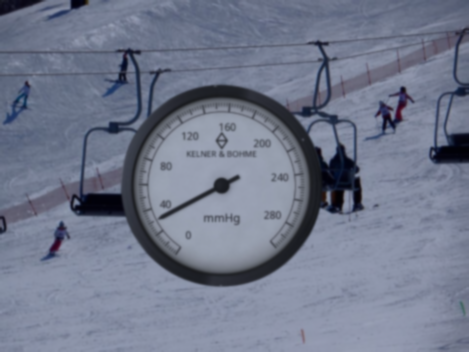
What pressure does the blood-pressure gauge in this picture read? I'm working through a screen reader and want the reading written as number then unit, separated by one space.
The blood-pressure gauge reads 30 mmHg
